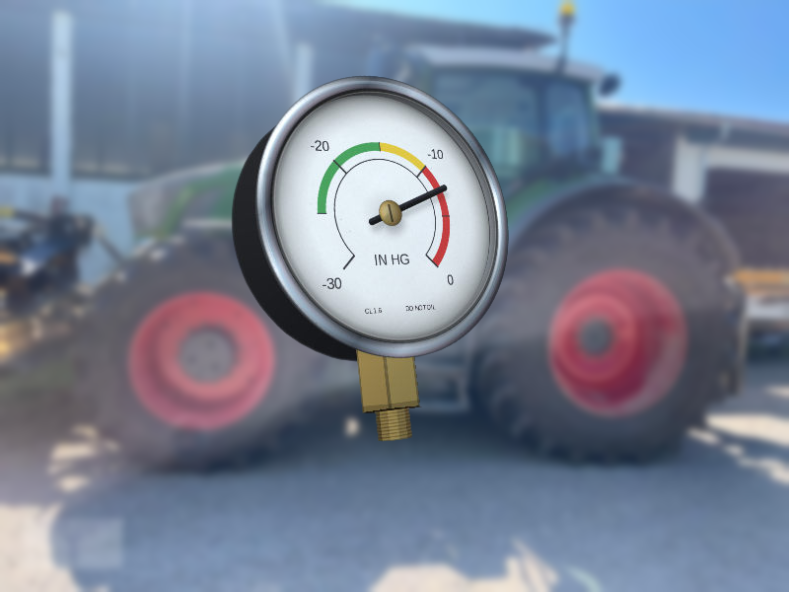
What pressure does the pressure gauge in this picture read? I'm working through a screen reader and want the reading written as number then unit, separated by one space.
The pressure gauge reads -7.5 inHg
